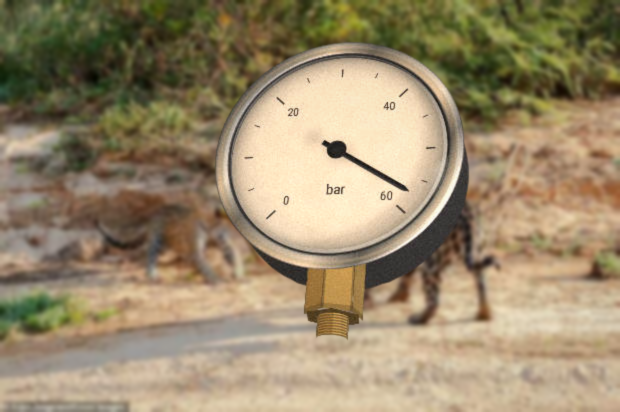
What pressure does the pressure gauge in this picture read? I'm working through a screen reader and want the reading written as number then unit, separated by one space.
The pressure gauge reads 57.5 bar
